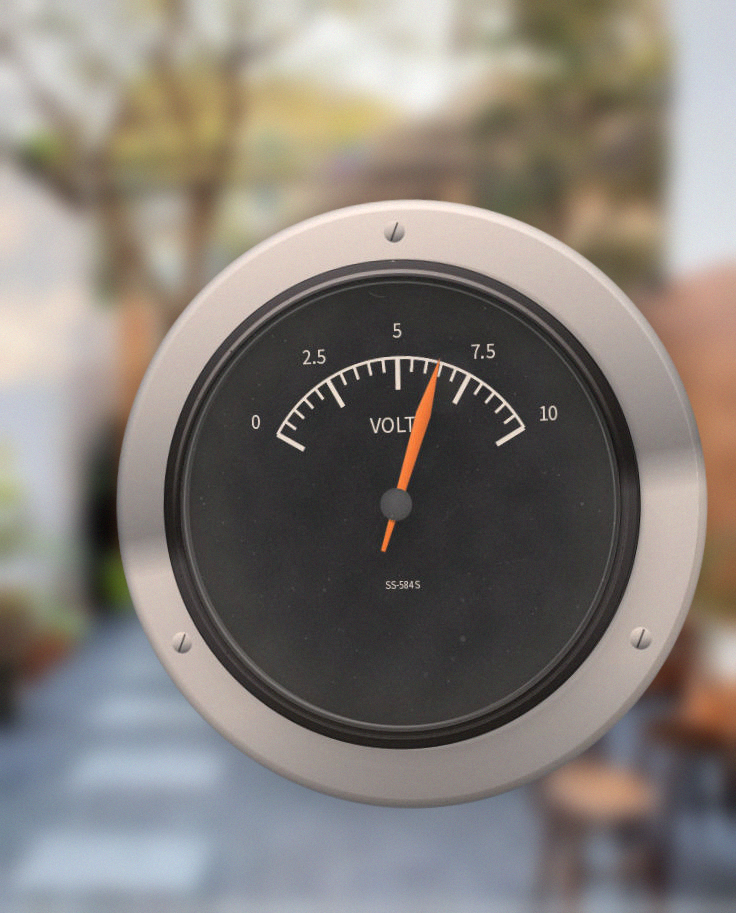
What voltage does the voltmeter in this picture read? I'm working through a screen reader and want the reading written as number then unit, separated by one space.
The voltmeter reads 6.5 V
